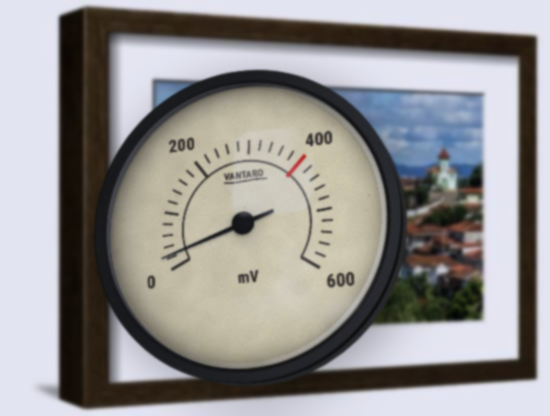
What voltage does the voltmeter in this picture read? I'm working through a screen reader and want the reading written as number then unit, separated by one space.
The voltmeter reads 20 mV
